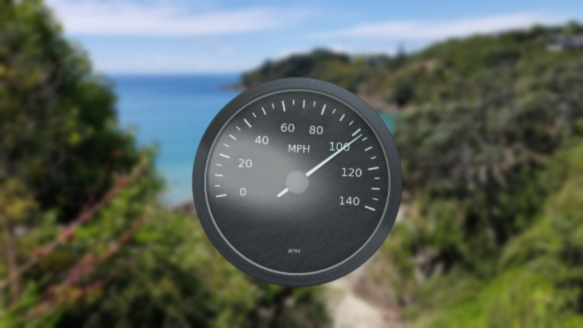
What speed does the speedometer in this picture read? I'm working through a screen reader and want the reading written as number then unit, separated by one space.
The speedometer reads 102.5 mph
